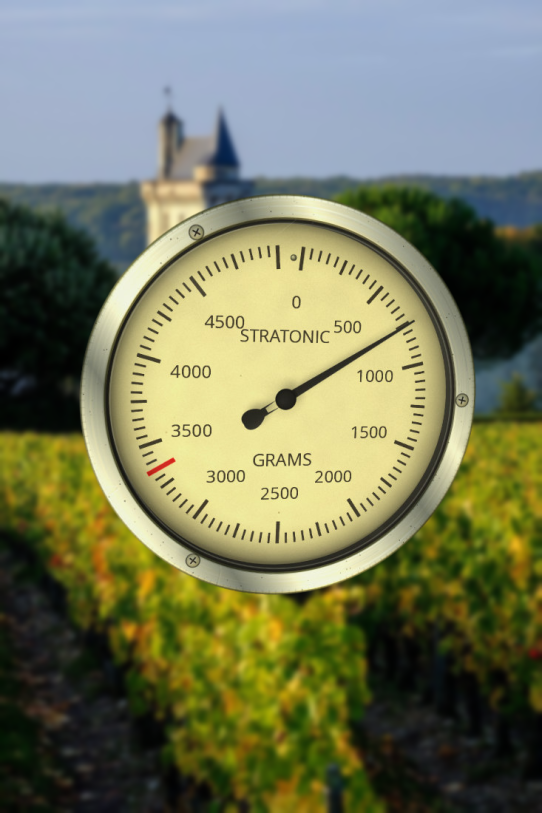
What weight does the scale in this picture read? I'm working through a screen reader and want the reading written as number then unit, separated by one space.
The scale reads 750 g
